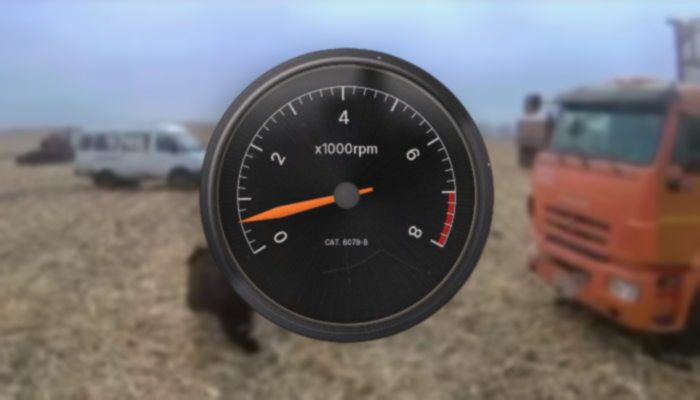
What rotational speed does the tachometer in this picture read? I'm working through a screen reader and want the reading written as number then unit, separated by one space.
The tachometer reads 600 rpm
